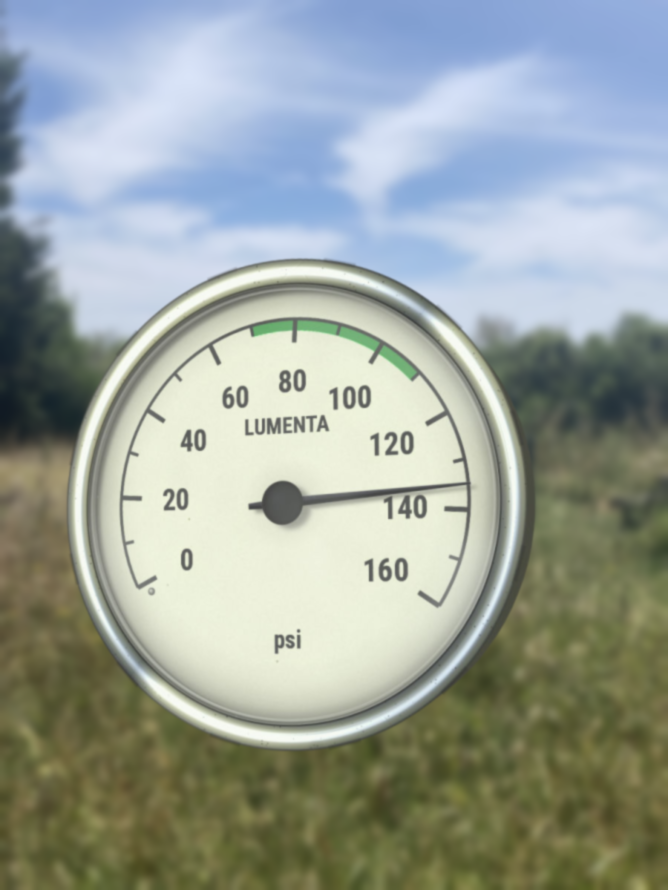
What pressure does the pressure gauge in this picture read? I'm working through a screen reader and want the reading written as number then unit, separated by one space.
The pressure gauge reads 135 psi
